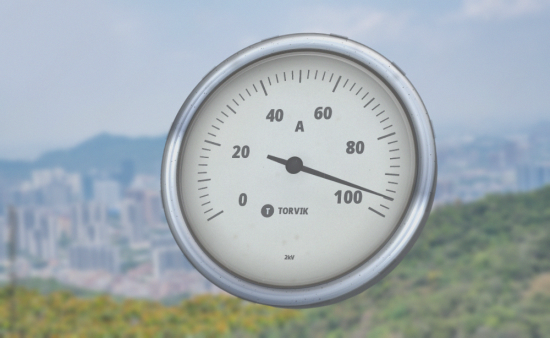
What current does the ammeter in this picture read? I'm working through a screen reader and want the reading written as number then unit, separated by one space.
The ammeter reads 96 A
